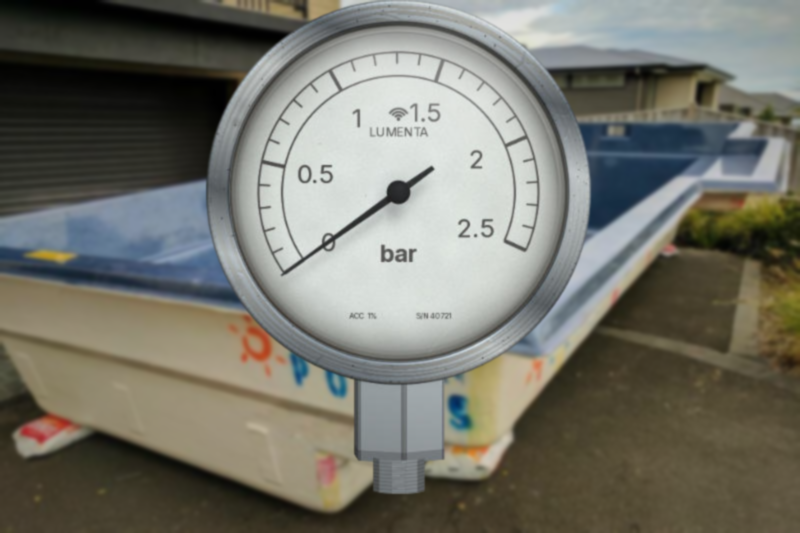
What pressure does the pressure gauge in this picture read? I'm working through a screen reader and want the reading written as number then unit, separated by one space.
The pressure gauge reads 0 bar
